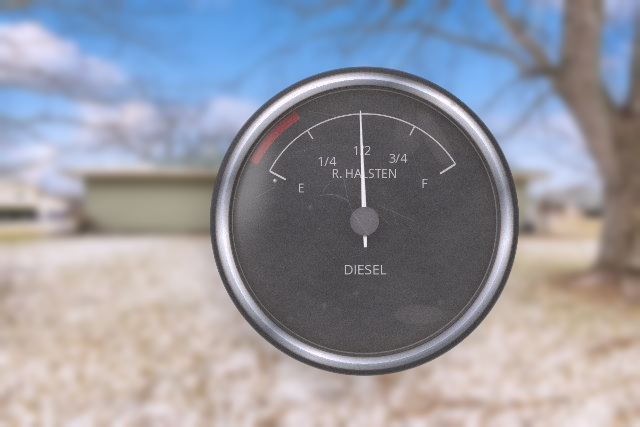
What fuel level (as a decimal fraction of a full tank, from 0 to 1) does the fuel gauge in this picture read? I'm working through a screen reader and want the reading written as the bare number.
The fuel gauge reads 0.5
